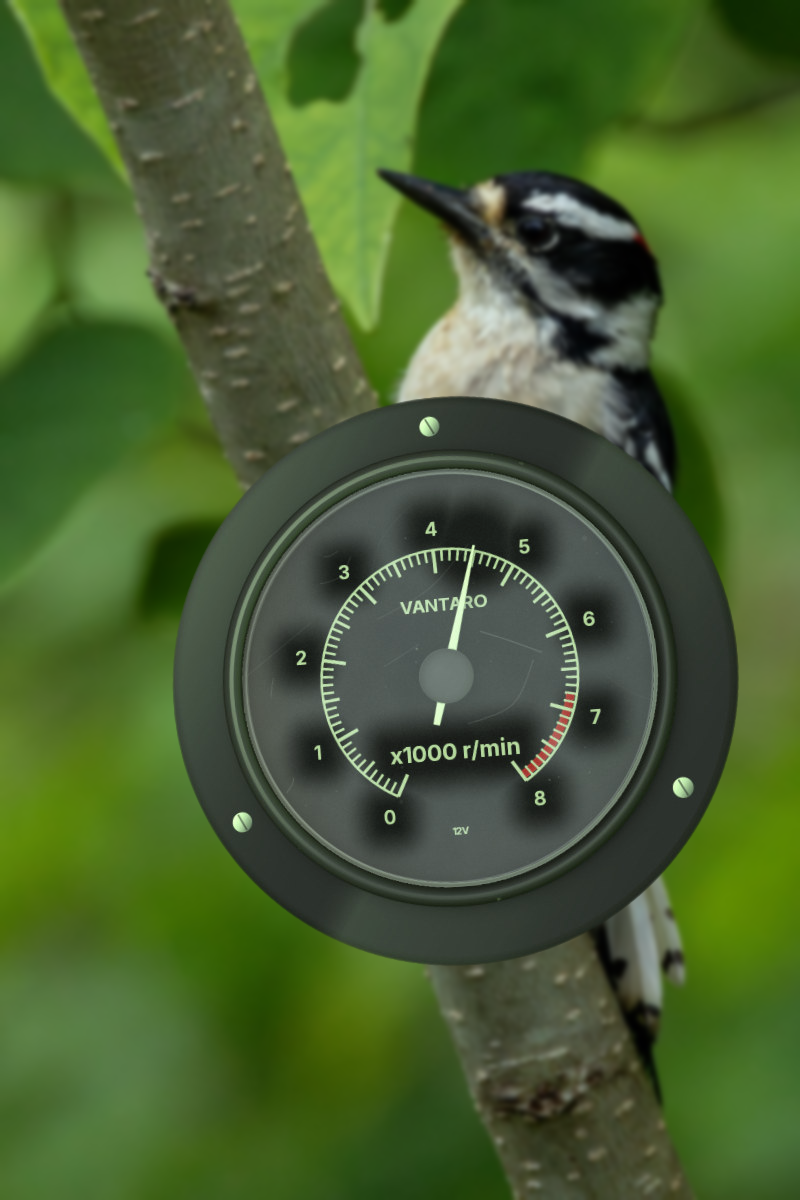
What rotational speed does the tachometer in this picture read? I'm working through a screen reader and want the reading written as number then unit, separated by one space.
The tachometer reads 4500 rpm
